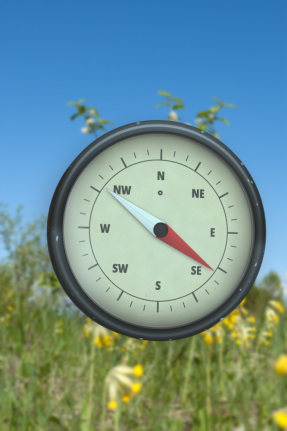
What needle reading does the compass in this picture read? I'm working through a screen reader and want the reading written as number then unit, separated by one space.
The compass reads 125 °
